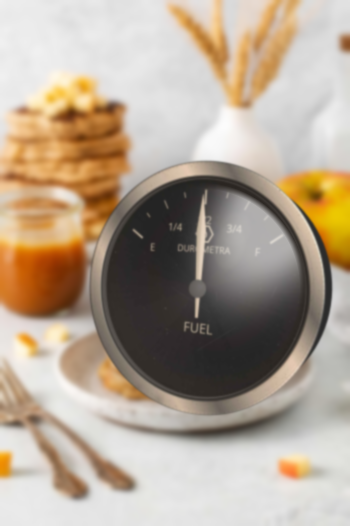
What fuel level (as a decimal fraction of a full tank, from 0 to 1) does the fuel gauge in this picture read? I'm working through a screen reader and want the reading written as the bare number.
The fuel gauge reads 0.5
